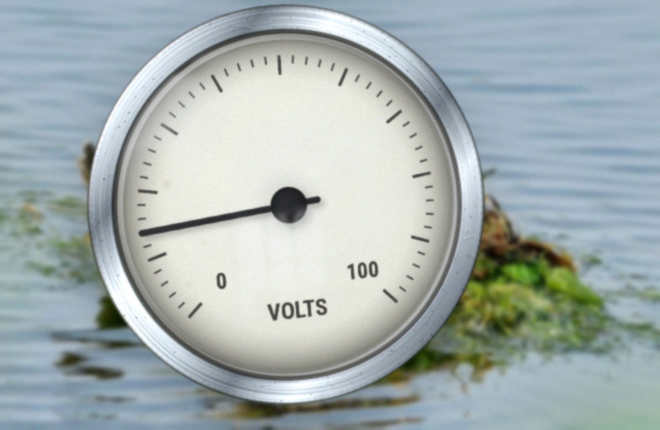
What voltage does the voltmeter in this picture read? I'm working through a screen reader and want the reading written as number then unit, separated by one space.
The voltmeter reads 14 V
